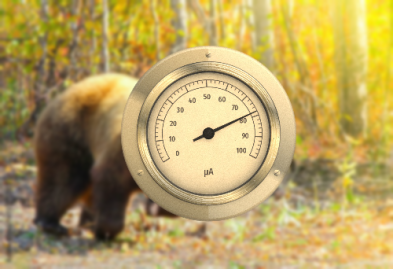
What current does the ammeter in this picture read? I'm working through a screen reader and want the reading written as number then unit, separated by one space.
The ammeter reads 78 µA
